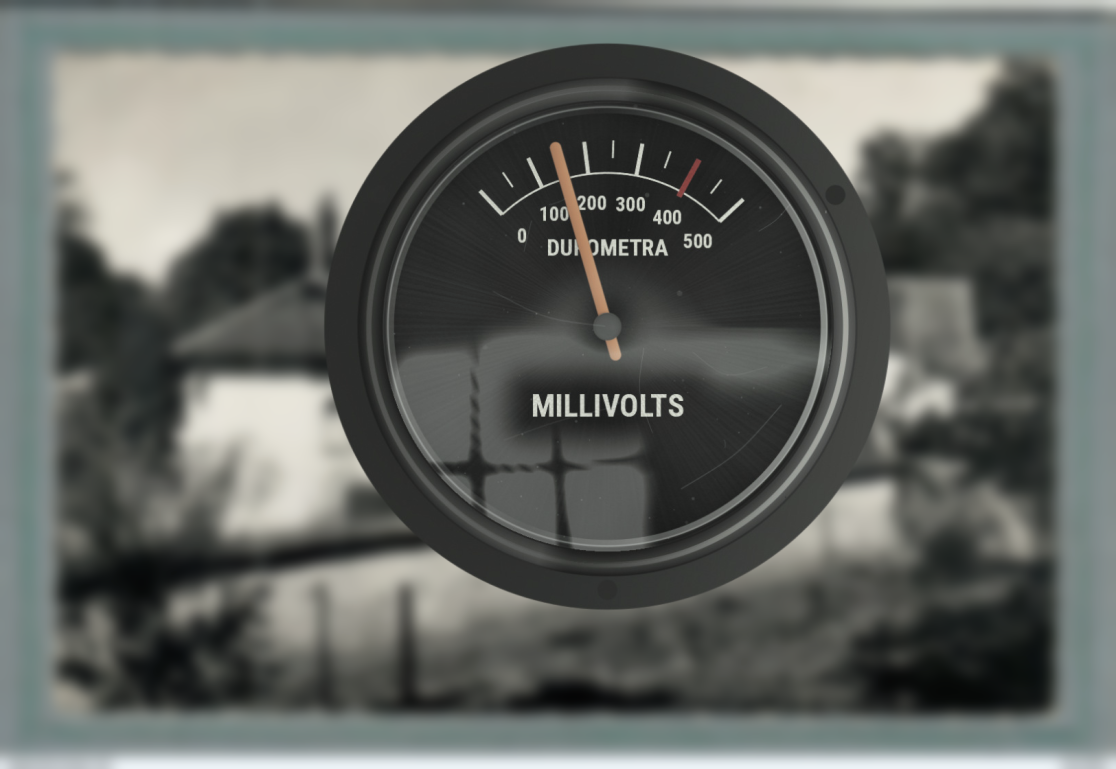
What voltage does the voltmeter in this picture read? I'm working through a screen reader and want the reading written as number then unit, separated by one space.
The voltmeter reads 150 mV
